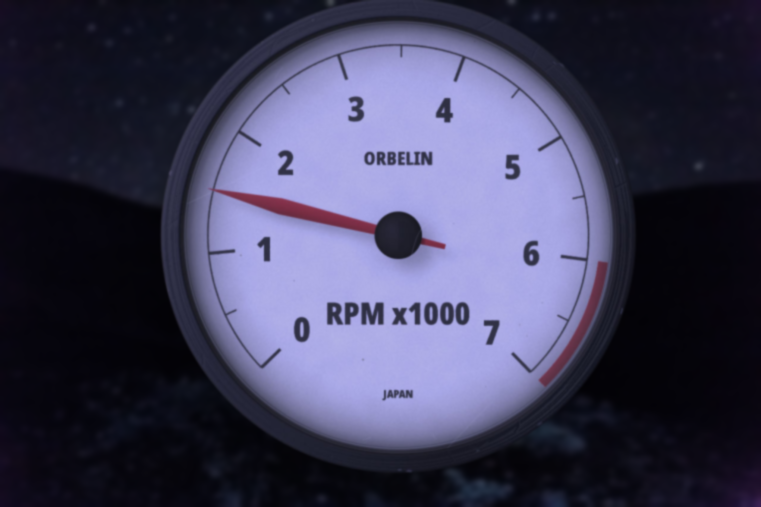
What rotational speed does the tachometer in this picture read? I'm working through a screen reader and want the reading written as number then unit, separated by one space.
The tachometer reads 1500 rpm
